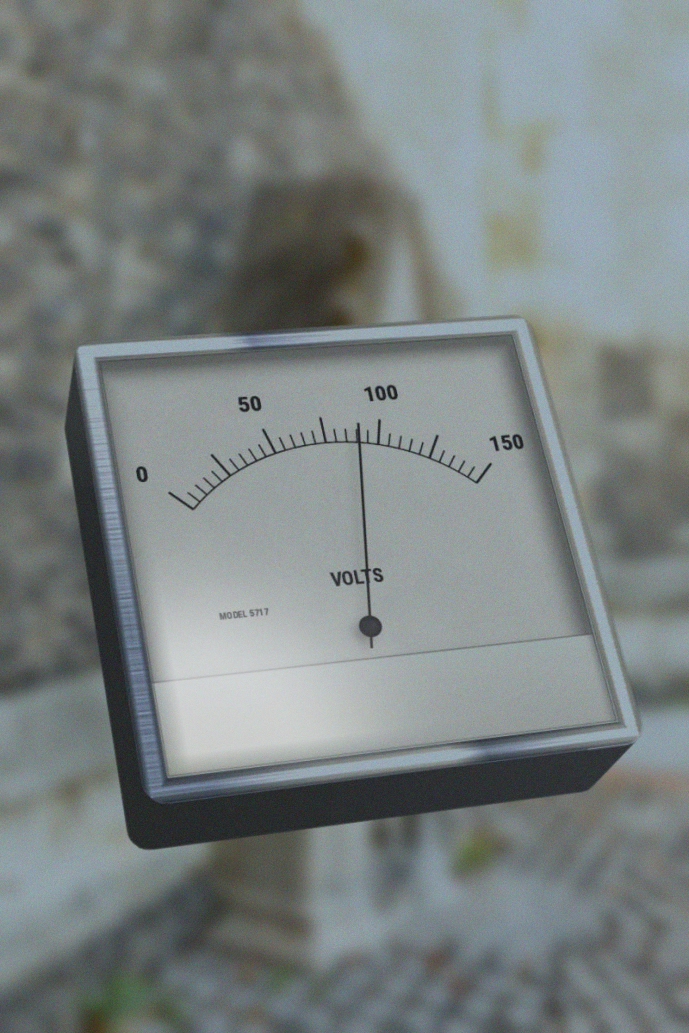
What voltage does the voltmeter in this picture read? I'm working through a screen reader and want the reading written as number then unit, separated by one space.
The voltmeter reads 90 V
